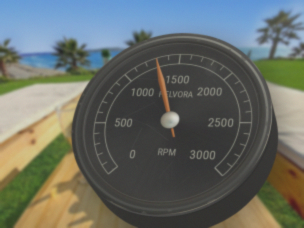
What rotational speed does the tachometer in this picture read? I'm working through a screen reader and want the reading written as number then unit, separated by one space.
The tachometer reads 1300 rpm
